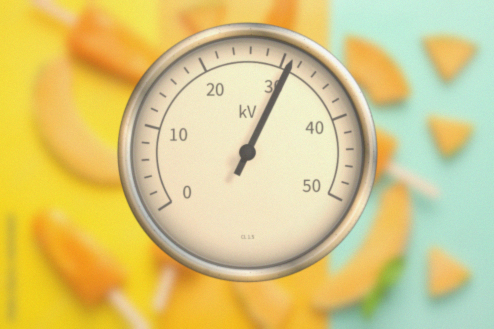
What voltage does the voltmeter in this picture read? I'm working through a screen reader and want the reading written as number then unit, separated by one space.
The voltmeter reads 31 kV
